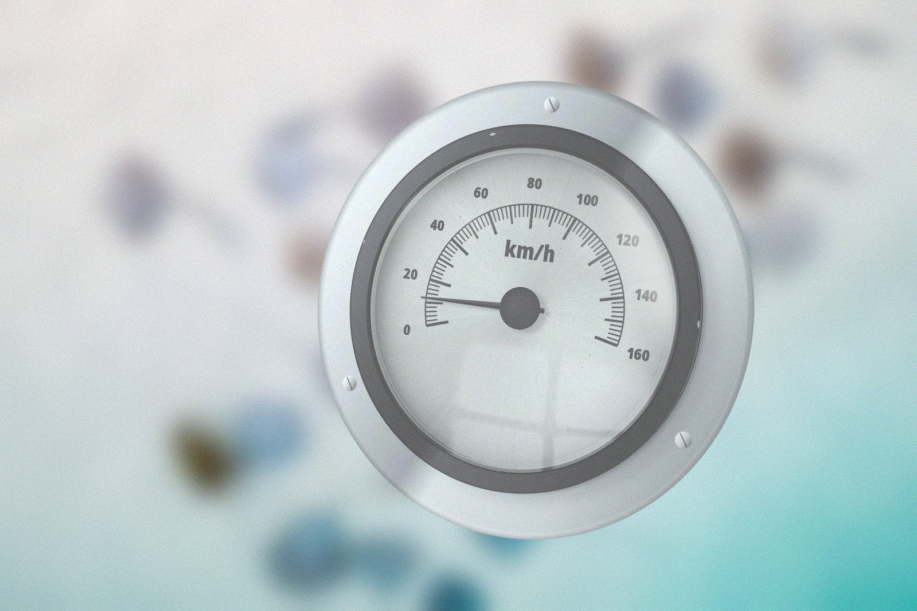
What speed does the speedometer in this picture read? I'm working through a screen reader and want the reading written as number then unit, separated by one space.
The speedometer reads 12 km/h
